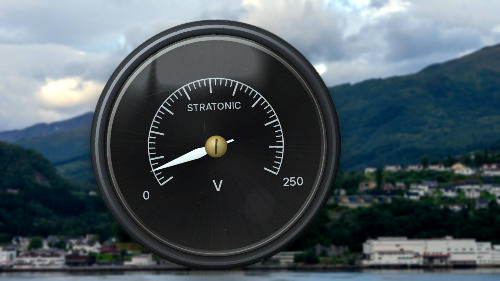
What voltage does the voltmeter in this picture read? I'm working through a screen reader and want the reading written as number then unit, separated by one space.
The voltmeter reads 15 V
